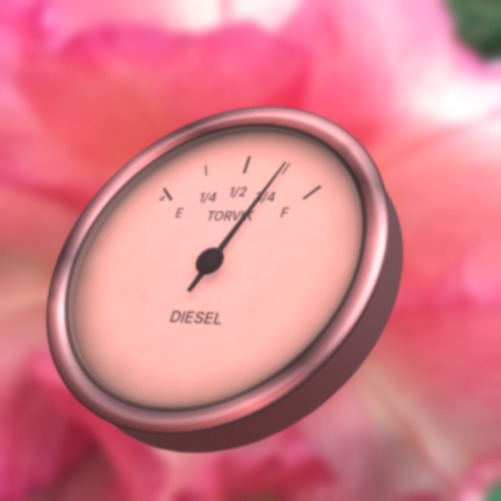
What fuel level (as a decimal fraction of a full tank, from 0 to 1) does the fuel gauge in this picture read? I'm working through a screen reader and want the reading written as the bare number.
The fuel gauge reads 0.75
